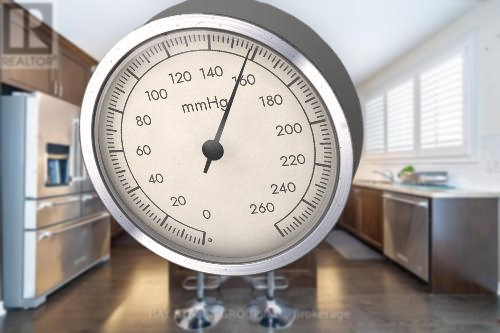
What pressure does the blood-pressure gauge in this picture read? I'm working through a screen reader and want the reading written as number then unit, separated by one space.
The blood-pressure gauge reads 158 mmHg
